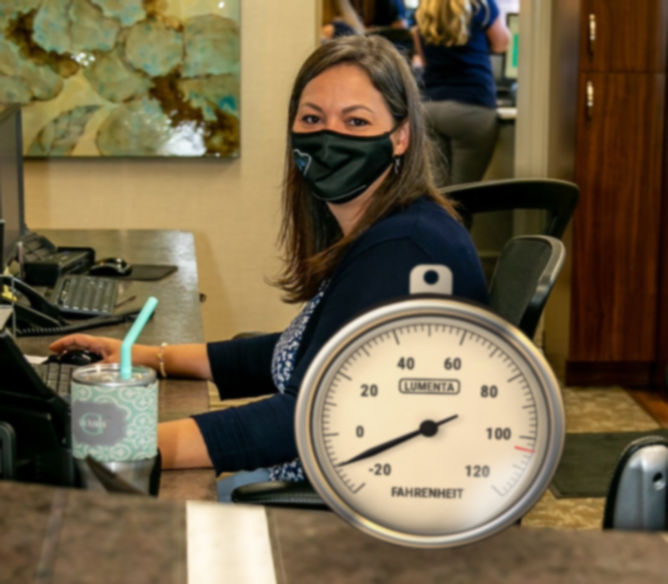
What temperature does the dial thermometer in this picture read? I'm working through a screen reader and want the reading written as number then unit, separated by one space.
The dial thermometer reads -10 °F
